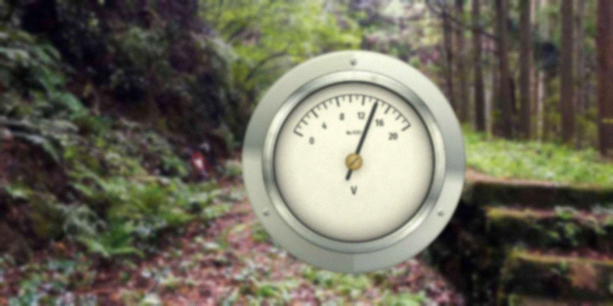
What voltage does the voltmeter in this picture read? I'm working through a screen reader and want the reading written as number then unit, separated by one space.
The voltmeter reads 14 V
